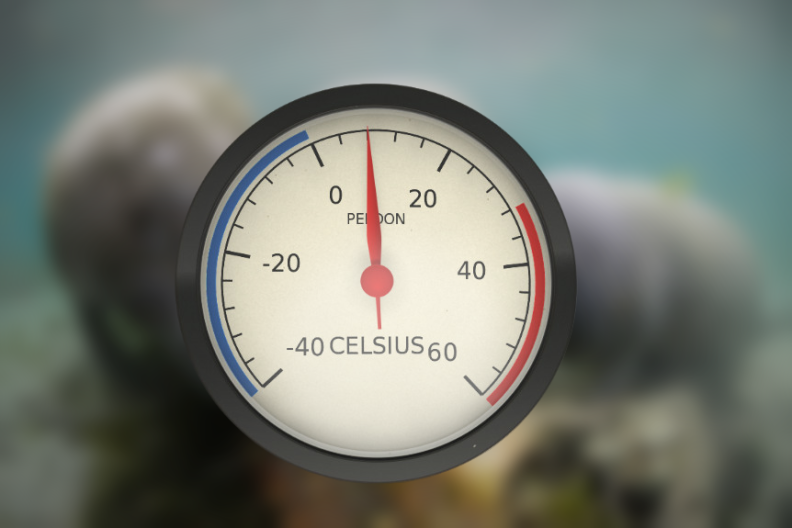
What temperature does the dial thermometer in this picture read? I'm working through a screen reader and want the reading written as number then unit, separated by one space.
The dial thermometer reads 8 °C
